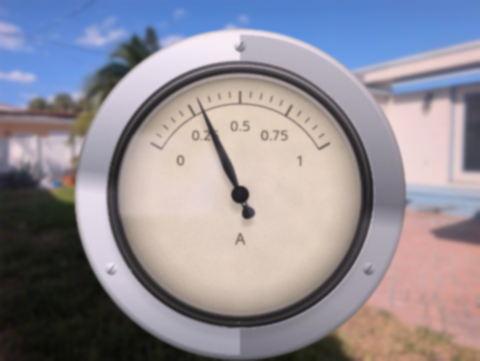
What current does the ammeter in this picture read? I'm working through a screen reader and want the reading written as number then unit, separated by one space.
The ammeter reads 0.3 A
